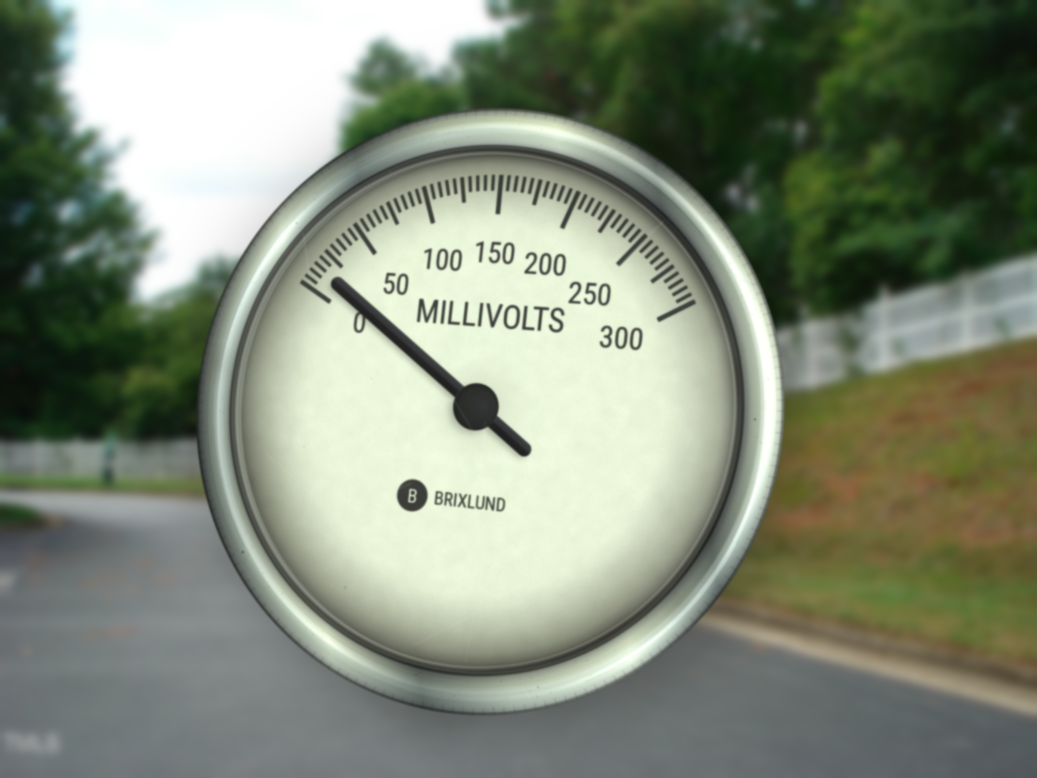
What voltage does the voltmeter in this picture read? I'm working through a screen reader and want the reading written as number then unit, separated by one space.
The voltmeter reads 15 mV
